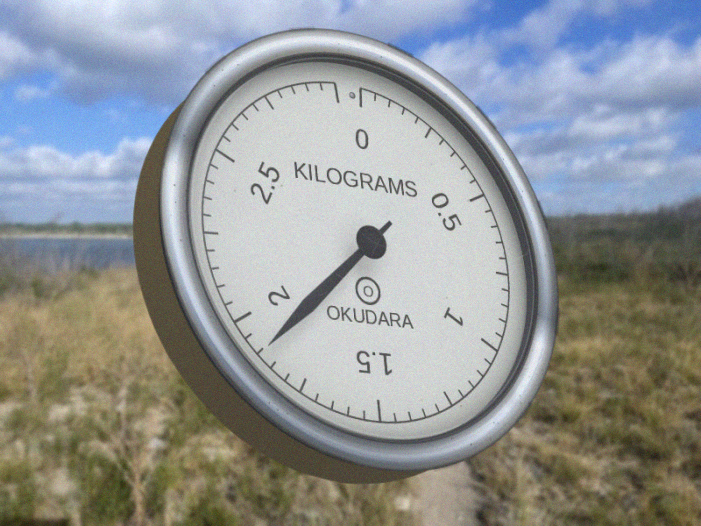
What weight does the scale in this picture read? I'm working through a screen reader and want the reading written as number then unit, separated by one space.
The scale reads 1.9 kg
